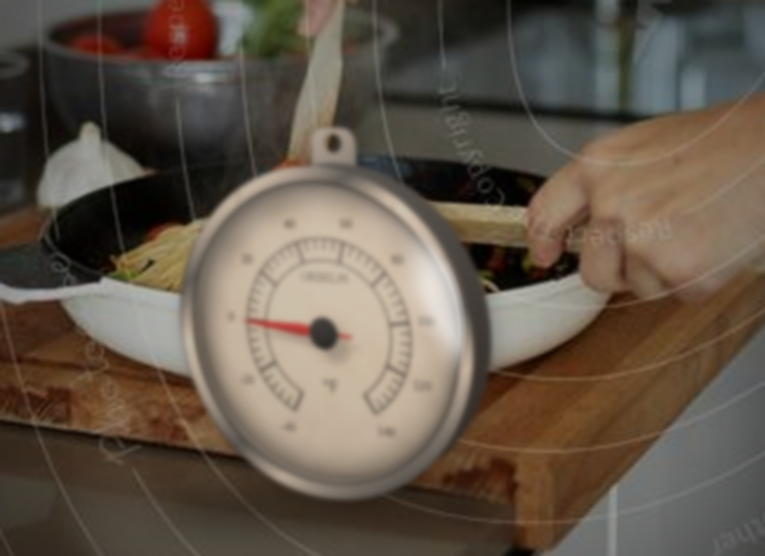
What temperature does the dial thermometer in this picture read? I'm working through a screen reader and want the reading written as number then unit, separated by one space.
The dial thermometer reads 0 °F
